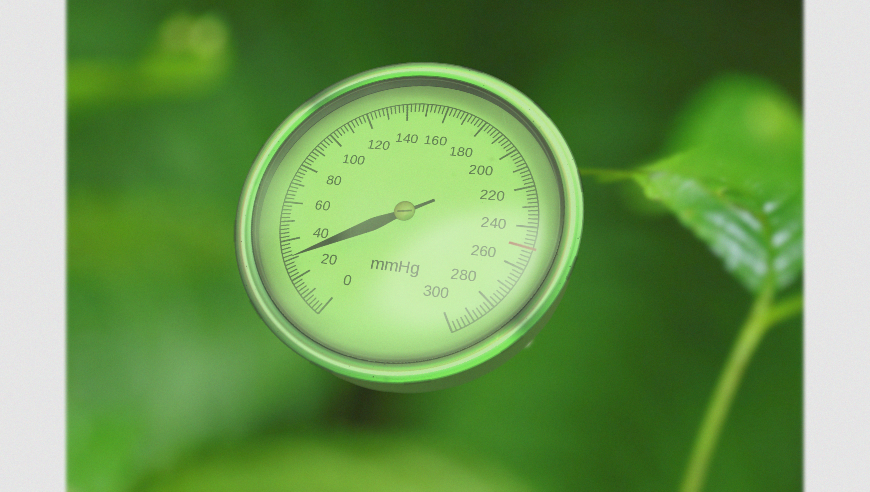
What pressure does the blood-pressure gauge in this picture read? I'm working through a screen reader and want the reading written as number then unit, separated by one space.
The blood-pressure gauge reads 30 mmHg
